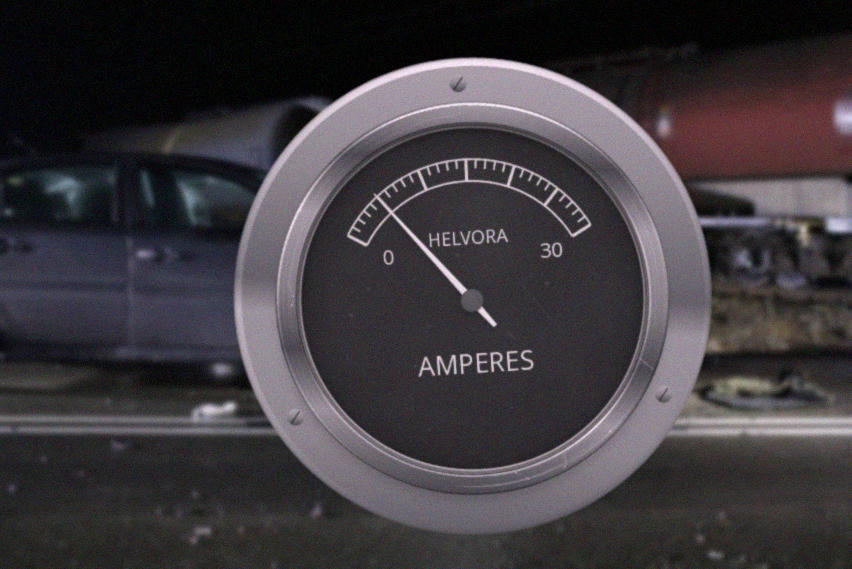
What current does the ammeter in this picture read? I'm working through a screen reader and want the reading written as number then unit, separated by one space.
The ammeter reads 5 A
